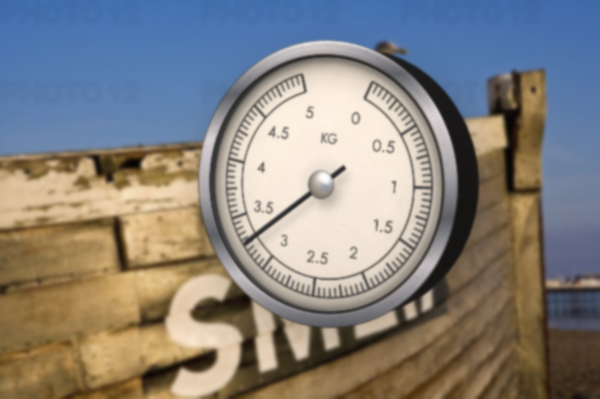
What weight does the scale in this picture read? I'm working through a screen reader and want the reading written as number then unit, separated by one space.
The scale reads 3.25 kg
